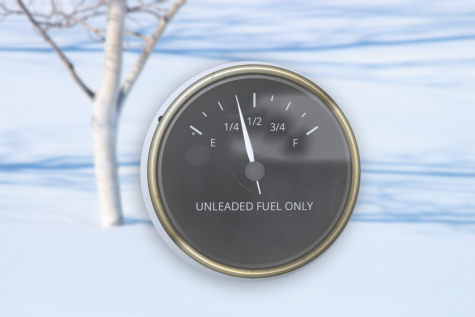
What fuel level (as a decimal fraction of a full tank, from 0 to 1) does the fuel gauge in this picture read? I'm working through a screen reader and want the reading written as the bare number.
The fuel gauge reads 0.375
